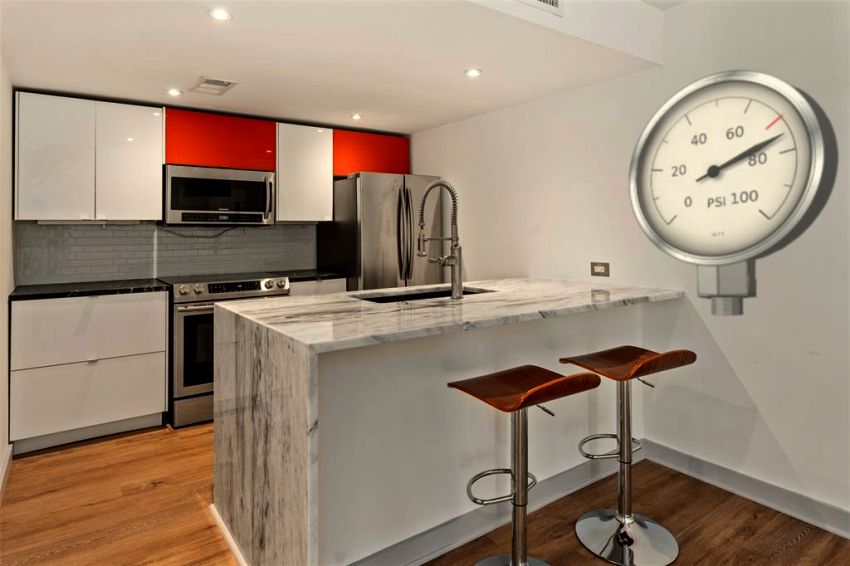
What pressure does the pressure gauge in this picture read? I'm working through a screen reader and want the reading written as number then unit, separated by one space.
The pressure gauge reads 75 psi
